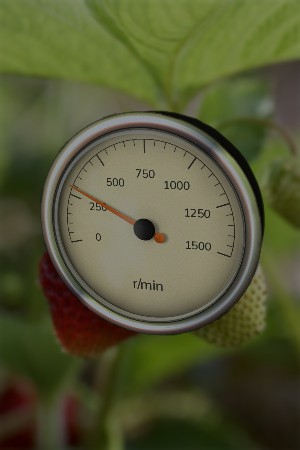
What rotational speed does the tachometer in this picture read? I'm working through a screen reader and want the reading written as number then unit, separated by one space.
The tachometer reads 300 rpm
